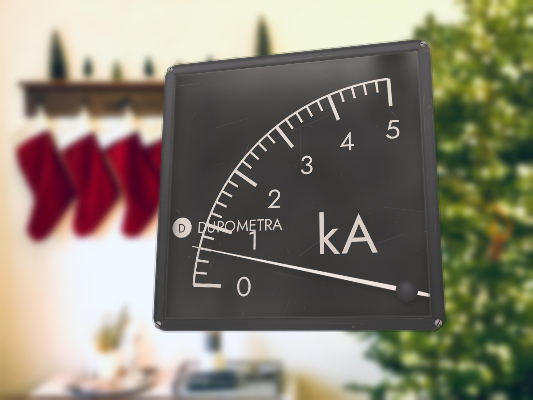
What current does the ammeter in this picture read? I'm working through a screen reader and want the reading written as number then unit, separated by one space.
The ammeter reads 0.6 kA
